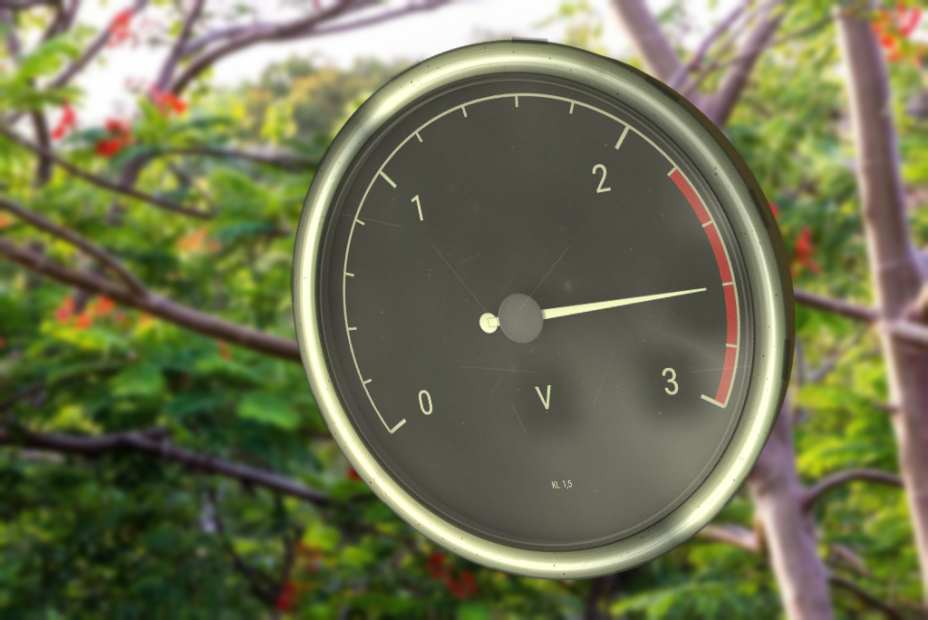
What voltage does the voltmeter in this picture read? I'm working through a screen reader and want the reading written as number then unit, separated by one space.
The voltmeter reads 2.6 V
